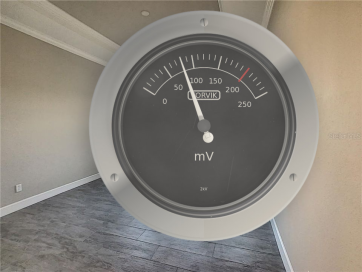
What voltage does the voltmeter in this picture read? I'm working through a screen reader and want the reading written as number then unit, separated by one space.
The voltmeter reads 80 mV
